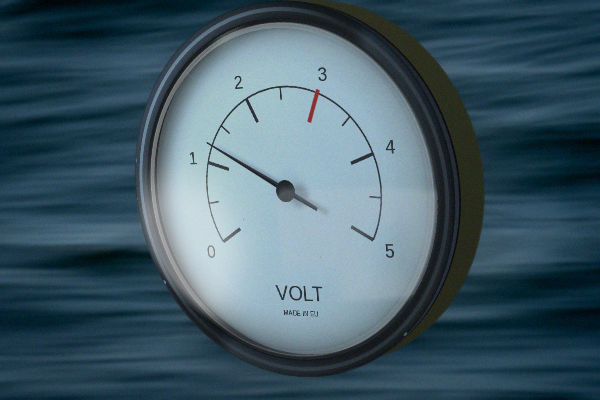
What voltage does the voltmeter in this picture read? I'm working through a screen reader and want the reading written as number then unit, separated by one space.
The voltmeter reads 1.25 V
